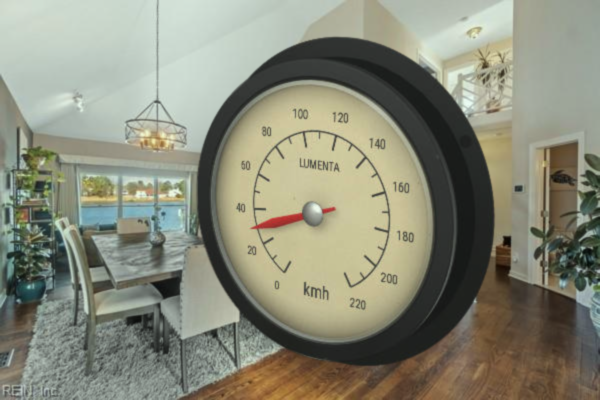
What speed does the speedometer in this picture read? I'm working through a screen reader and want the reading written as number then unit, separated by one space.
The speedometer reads 30 km/h
